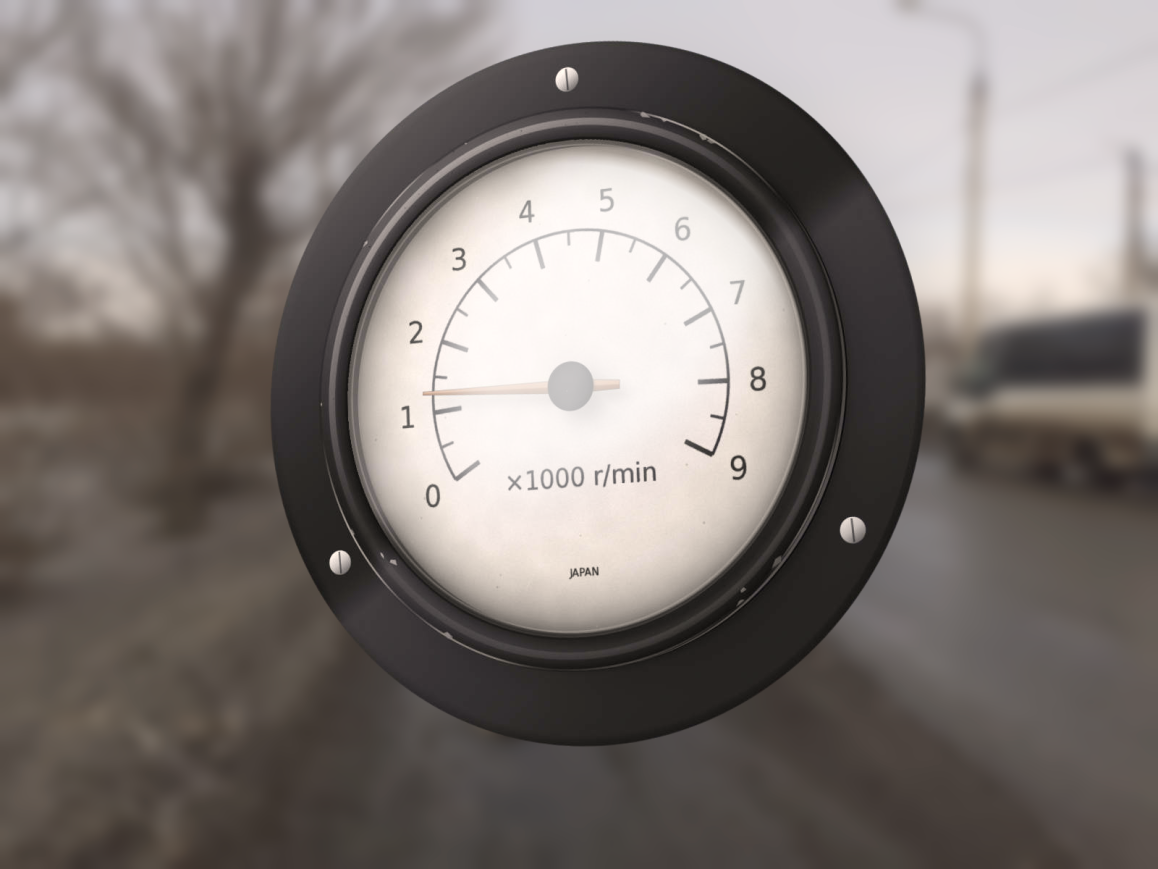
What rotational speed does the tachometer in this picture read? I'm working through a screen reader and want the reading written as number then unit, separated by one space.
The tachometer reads 1250 rpm
